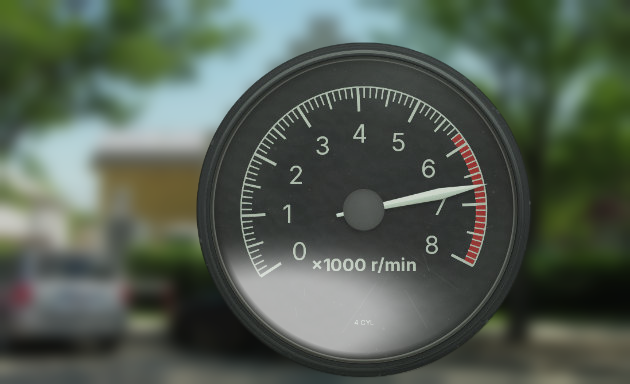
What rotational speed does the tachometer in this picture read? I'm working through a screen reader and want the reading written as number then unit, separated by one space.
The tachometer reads 6700 rpm
